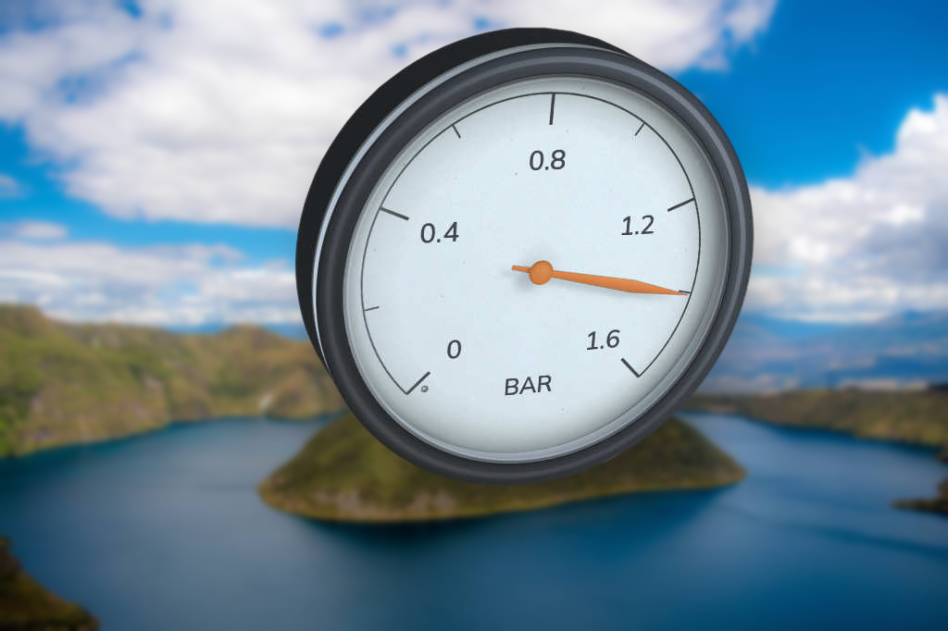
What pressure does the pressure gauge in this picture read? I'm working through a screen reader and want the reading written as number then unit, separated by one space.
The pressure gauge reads 1.4 bar
